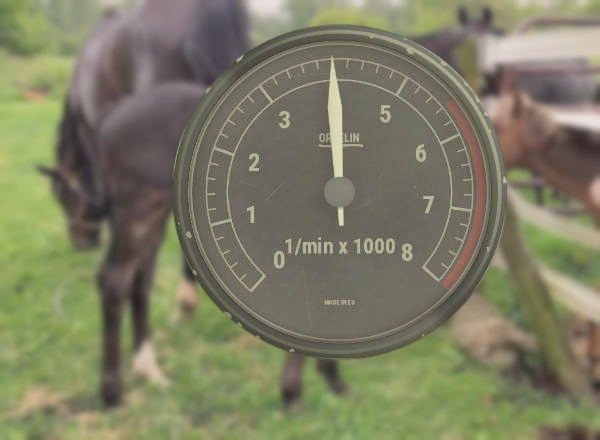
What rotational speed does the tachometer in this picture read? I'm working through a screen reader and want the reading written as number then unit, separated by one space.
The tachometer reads 4000 rpm
